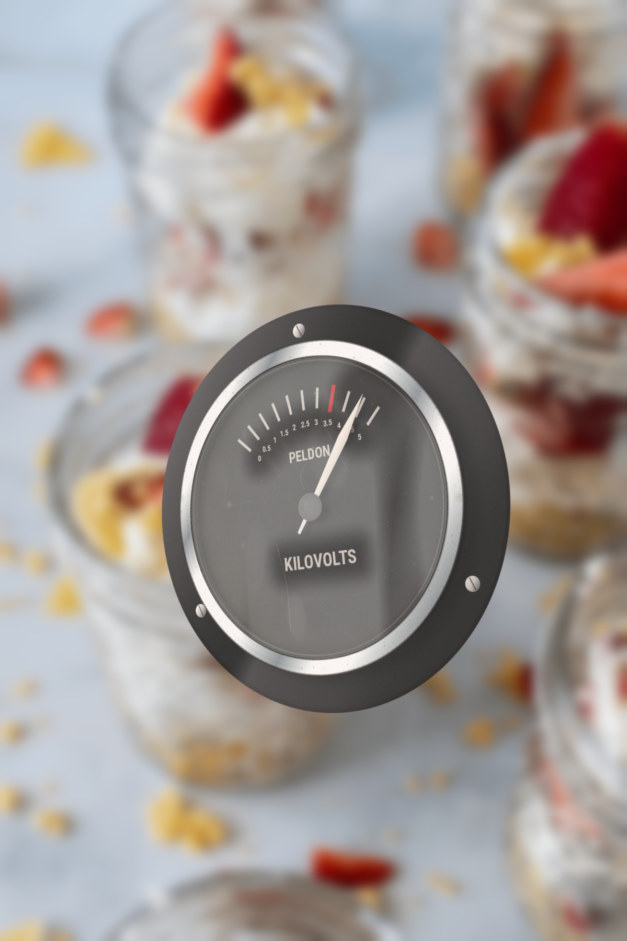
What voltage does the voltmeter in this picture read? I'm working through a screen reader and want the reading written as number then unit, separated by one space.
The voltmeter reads 4.5 kV
